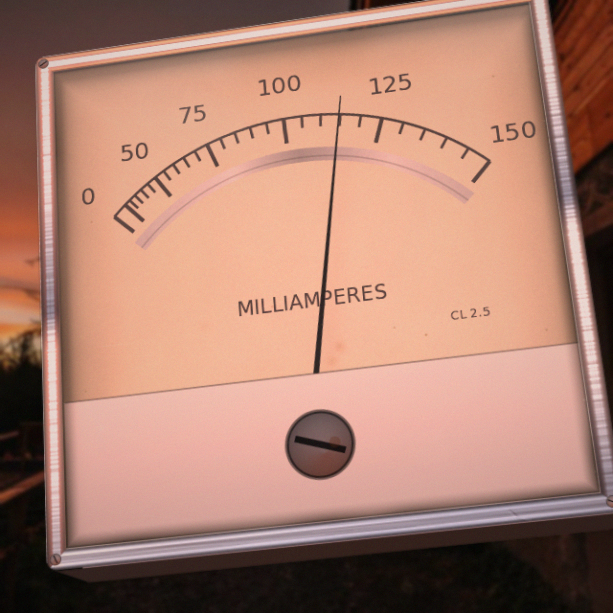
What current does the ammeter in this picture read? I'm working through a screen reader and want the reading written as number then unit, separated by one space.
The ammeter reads 115 mA
